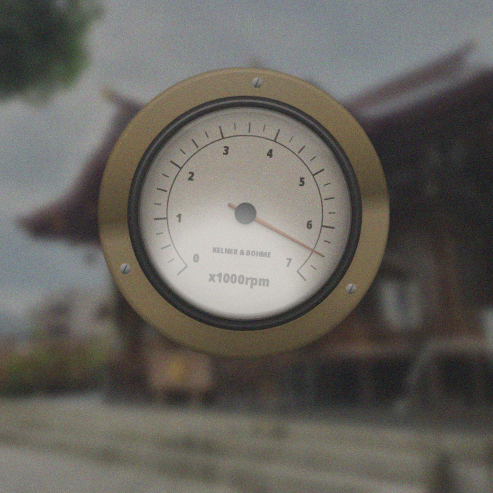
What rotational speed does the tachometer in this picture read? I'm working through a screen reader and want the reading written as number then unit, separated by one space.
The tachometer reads 6500 rpm
